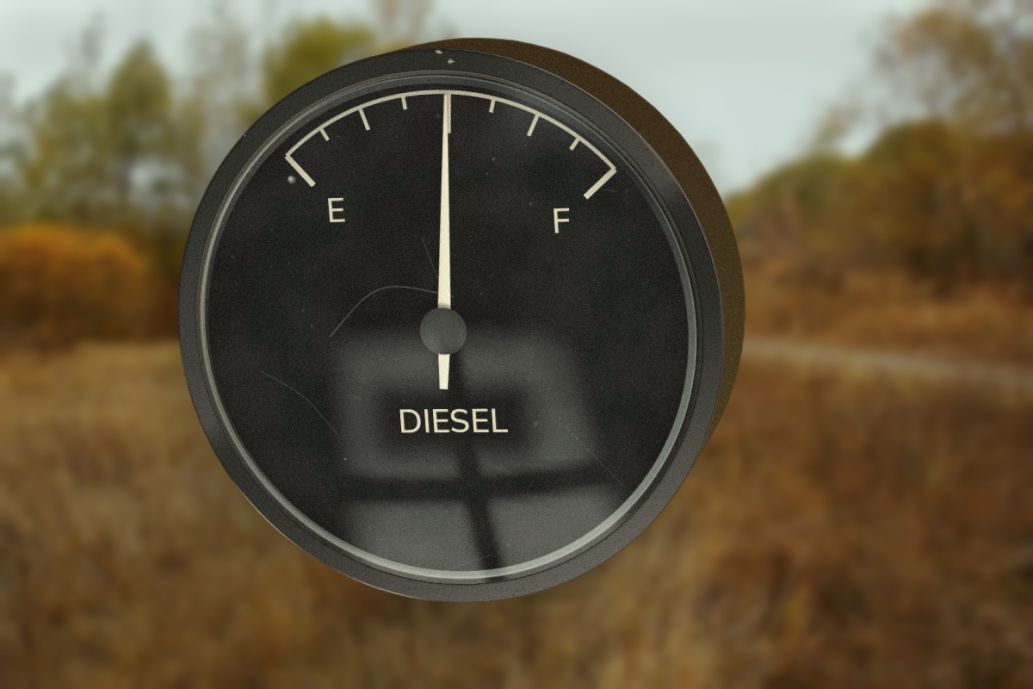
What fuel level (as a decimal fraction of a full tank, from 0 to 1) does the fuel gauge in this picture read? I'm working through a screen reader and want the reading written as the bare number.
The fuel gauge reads 0.5
